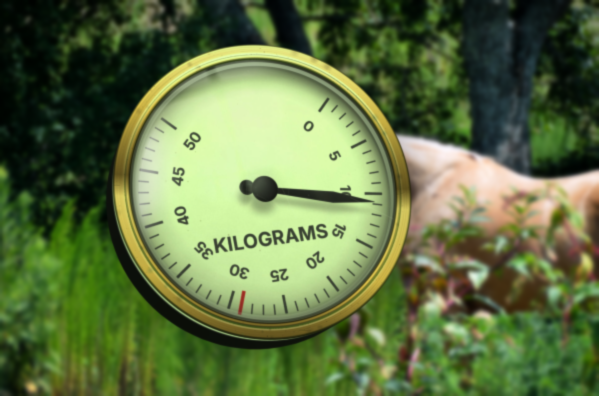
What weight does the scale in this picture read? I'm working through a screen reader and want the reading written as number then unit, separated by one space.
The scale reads 11 kg
